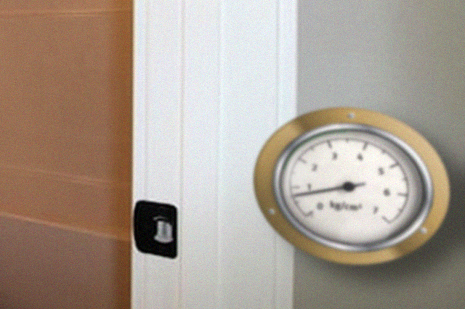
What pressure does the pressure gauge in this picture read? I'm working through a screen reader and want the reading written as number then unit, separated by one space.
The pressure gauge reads 0.75 kg/cm²
